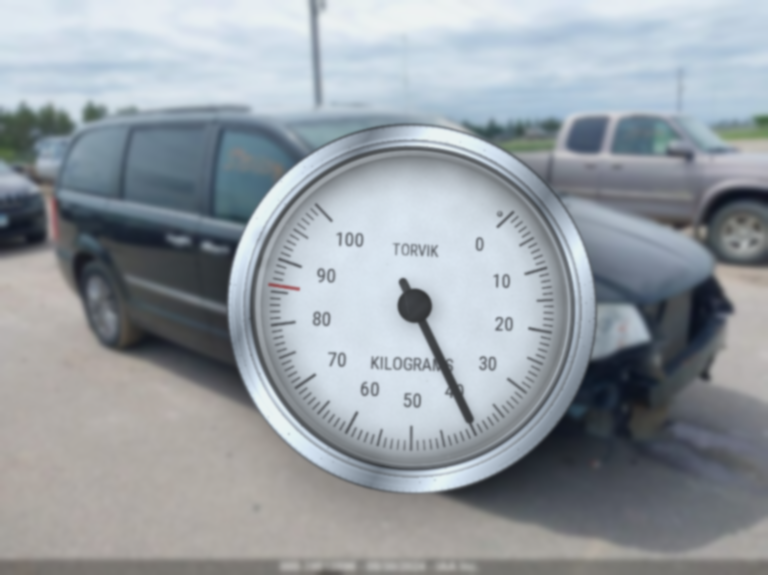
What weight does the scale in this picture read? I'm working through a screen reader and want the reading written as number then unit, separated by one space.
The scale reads 40 kg
